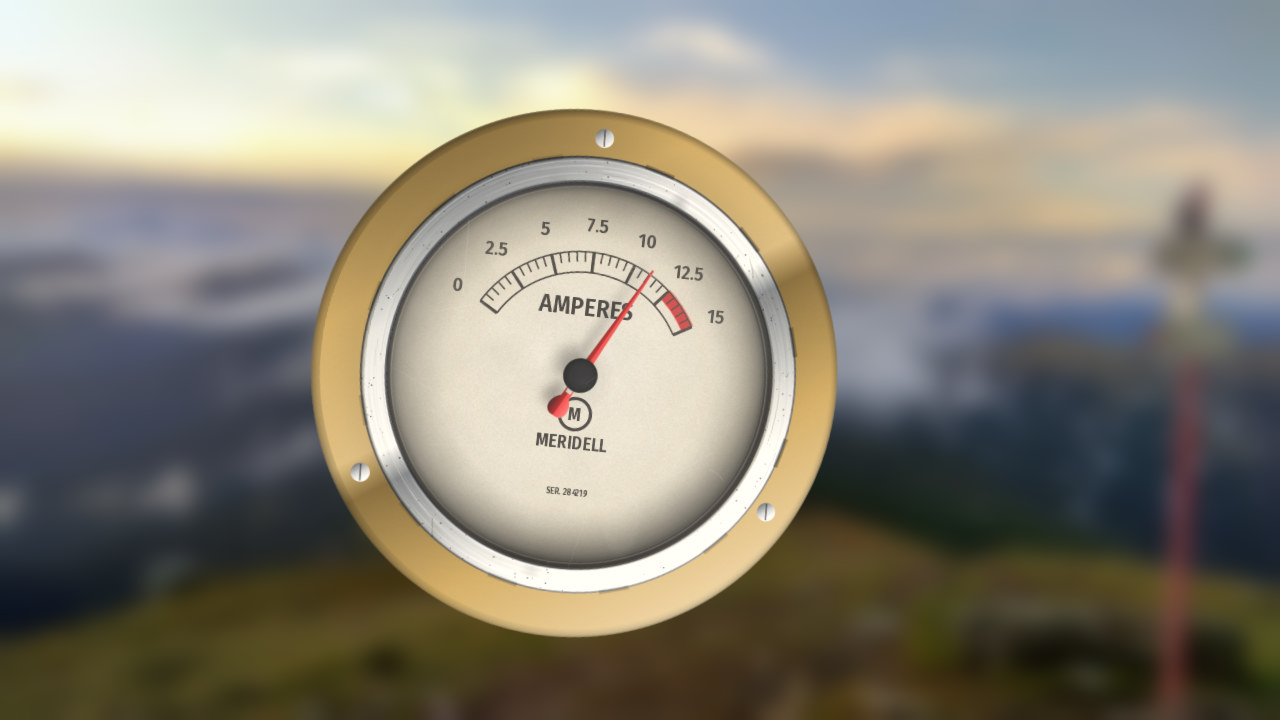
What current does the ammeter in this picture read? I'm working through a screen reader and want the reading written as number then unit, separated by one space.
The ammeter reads 11 A
